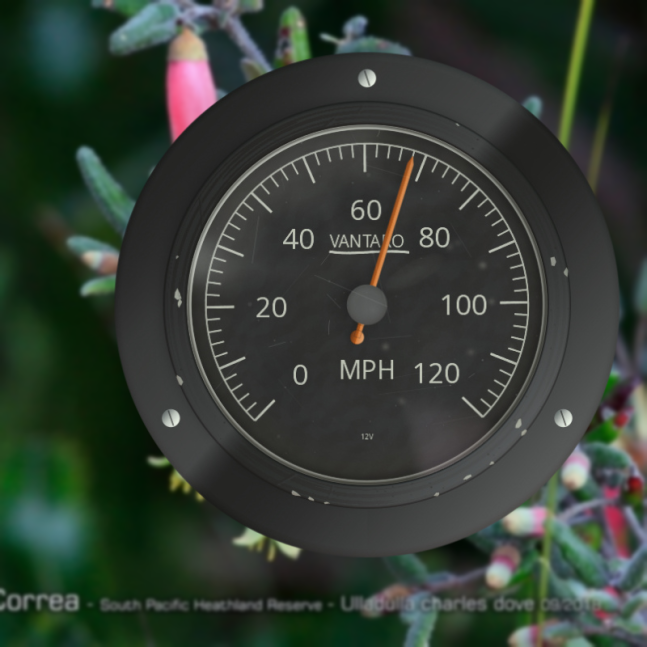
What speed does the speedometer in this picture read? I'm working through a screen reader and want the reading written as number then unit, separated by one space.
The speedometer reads 68 mph
